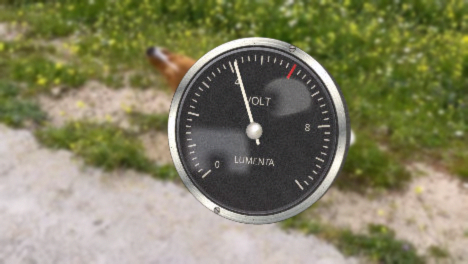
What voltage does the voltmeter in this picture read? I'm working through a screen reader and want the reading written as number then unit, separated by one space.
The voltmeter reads 4.2 V
